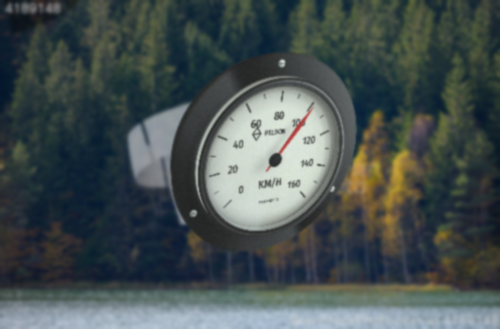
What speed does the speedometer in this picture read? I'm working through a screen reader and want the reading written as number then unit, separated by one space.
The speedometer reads 100 km/h
